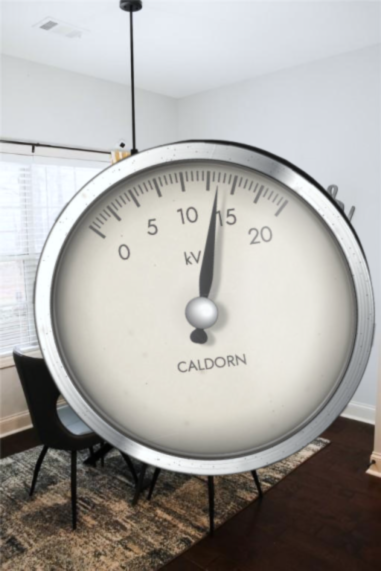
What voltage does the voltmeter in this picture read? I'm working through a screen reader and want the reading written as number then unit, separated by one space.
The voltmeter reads 13.5 kV
